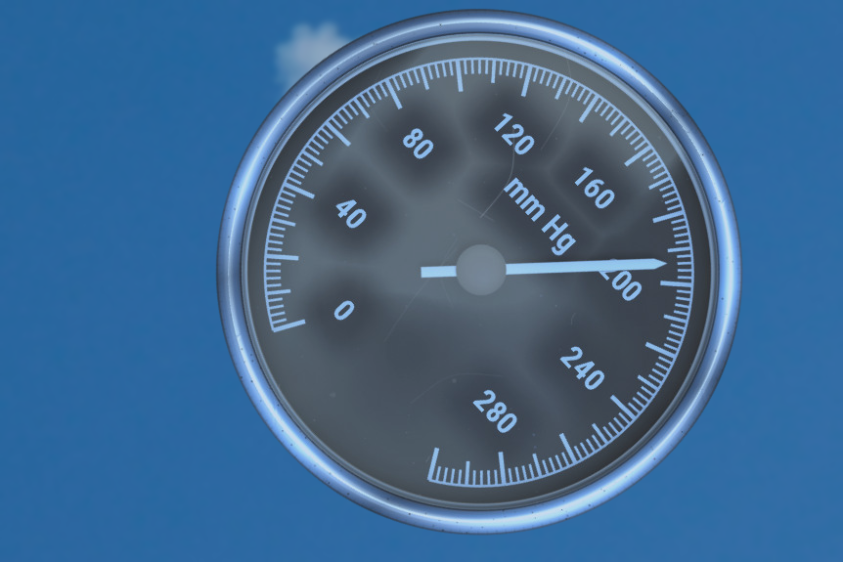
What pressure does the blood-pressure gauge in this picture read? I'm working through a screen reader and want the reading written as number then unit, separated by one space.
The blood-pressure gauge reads 194 mmHg
